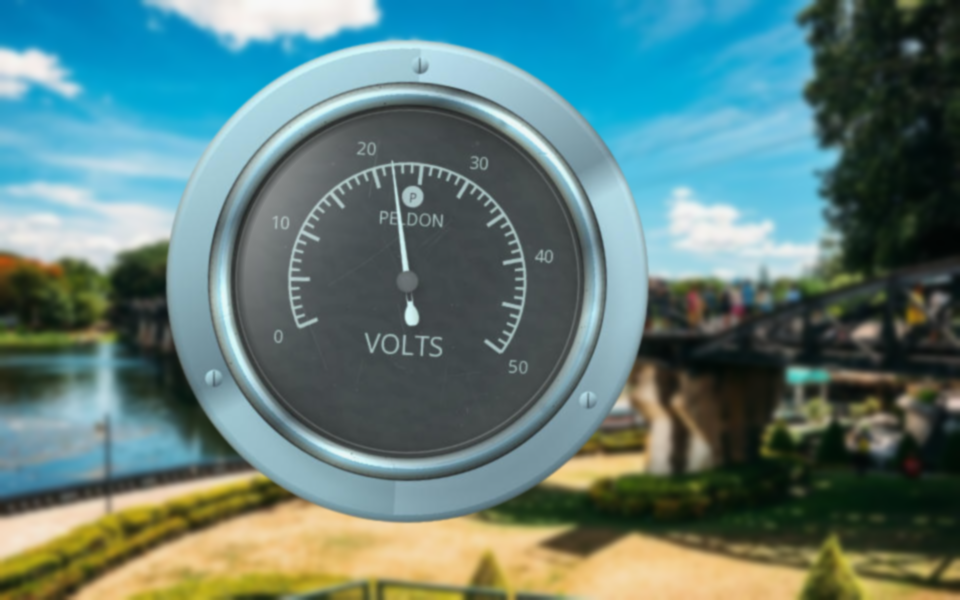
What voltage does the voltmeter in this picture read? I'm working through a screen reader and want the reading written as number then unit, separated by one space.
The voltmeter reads 22 V
